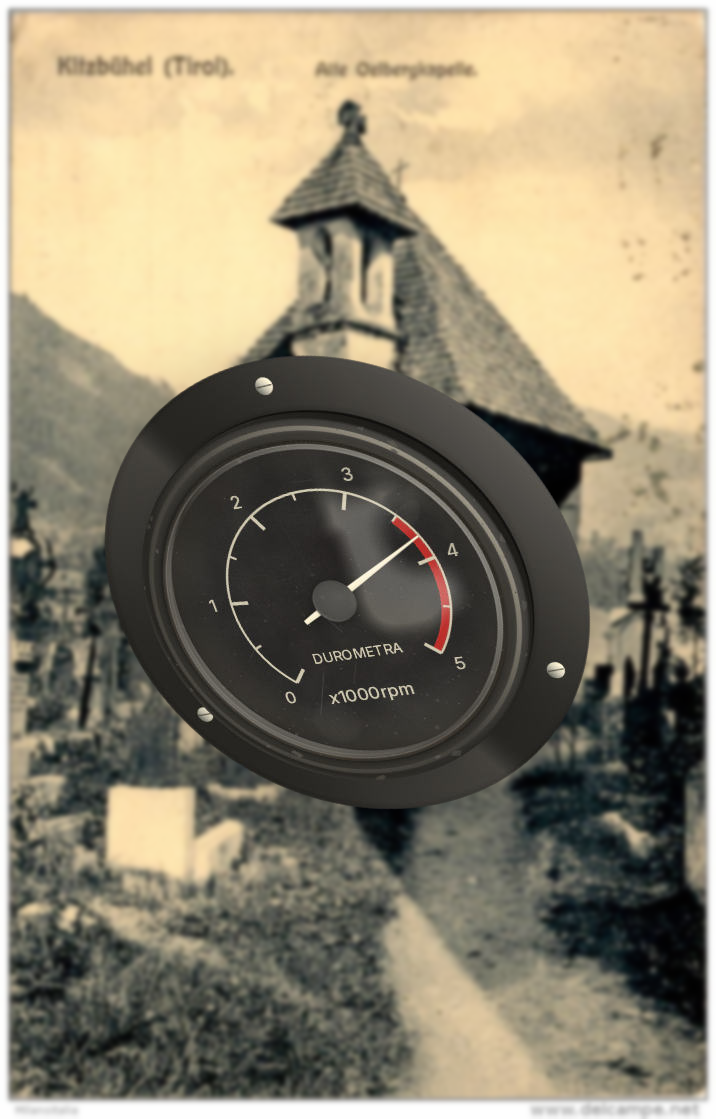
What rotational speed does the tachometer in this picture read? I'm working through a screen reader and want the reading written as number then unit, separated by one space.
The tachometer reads 3750 rpm
